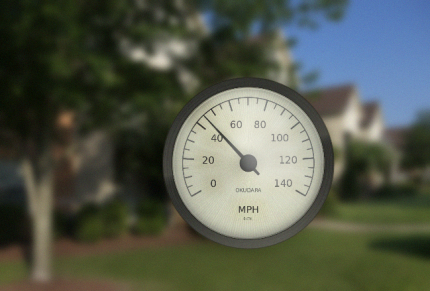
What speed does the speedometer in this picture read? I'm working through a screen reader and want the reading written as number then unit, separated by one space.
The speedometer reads 45 mph
